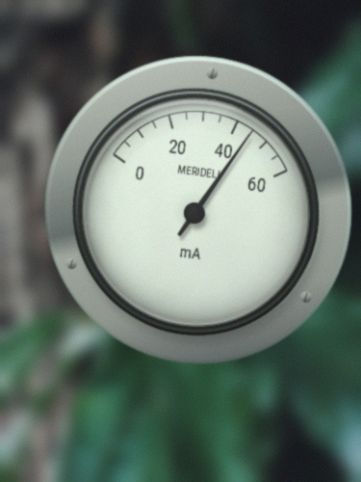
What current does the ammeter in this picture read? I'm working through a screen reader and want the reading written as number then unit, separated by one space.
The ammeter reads 45 mA
